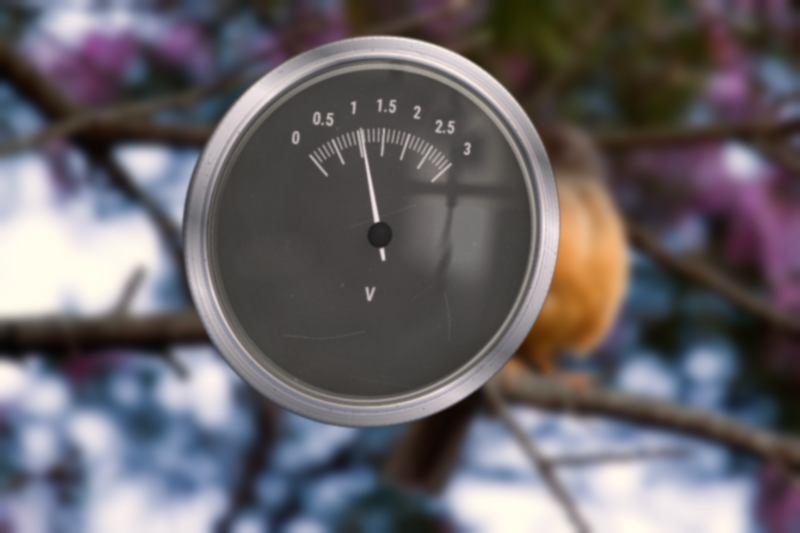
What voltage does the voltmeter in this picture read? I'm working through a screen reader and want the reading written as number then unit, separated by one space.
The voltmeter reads 1 V
